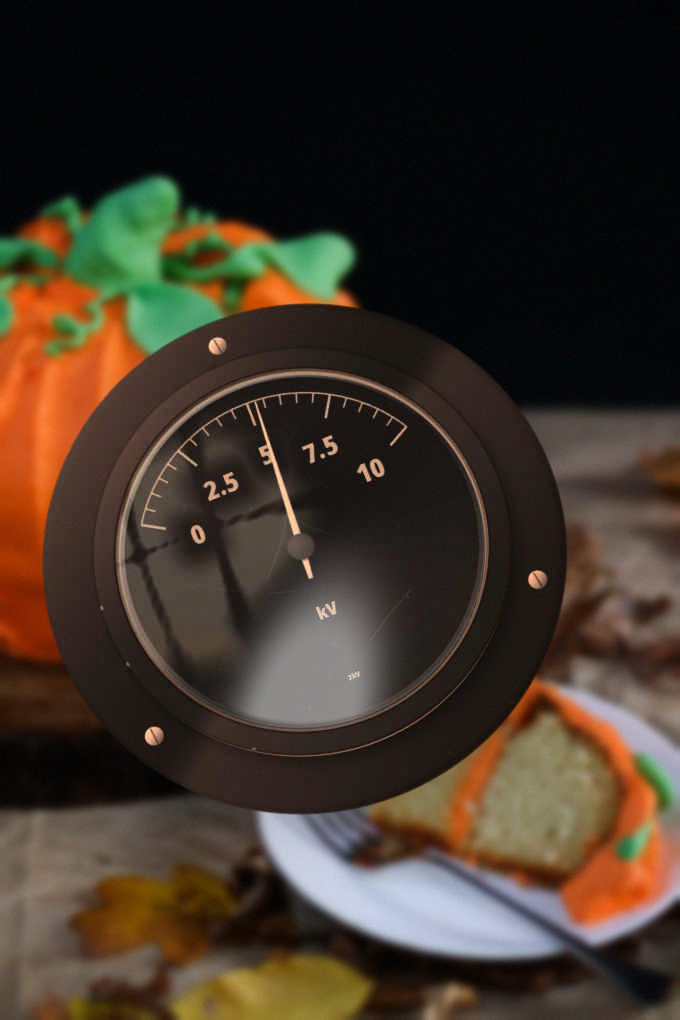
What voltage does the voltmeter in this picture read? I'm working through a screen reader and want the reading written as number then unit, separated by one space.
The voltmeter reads 5.25 kV
